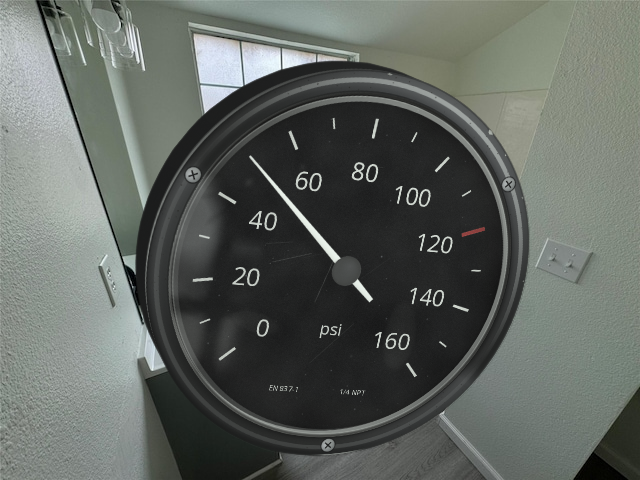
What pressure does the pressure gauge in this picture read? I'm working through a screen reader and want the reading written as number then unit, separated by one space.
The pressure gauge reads 50 psi
